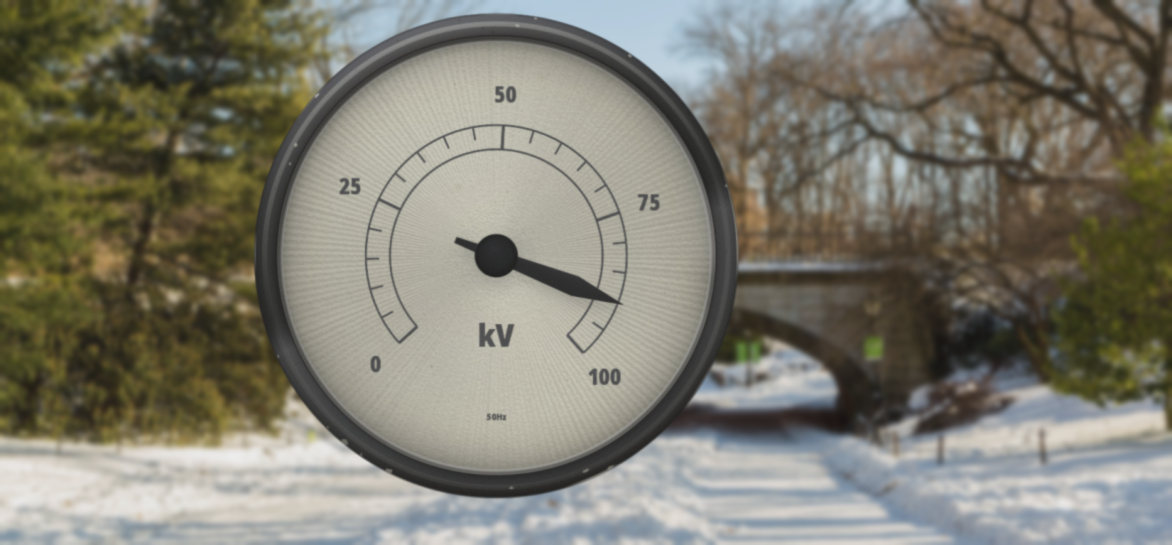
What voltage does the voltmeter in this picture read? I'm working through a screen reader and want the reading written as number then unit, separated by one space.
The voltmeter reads 90 kV
